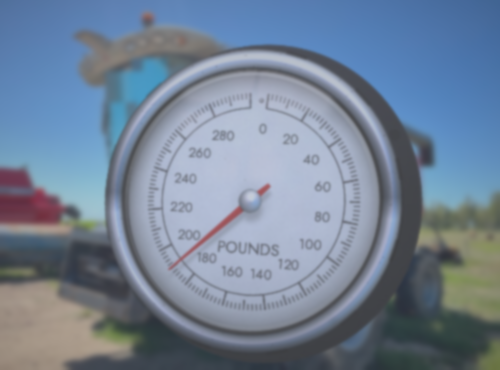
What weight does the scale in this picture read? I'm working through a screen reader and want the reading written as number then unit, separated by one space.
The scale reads 190 lb
